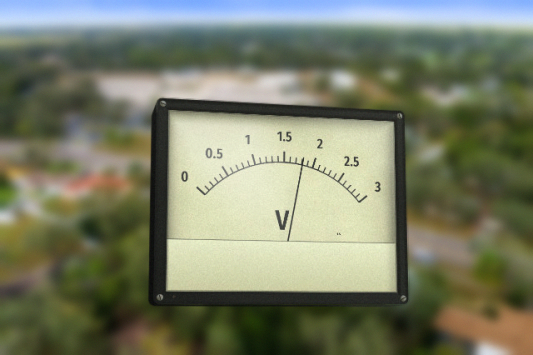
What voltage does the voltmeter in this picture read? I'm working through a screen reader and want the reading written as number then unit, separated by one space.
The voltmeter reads 1.8 V
